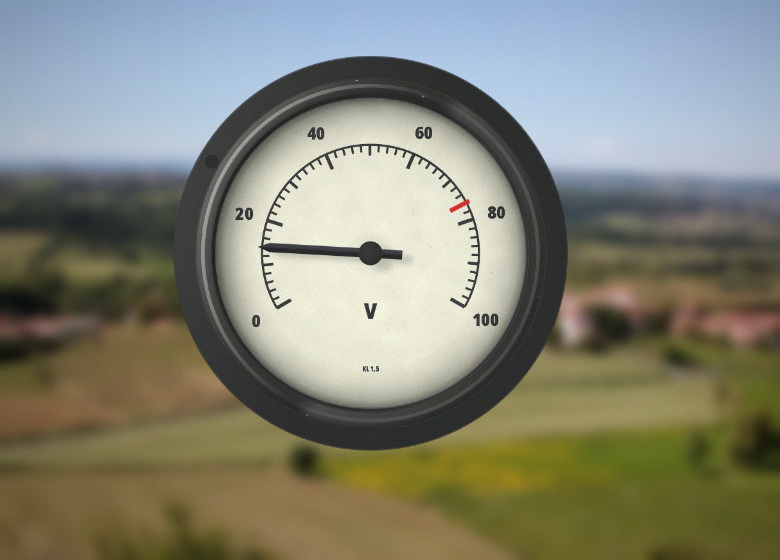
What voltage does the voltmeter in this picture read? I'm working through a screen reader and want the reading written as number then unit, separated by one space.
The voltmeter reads 14 V
